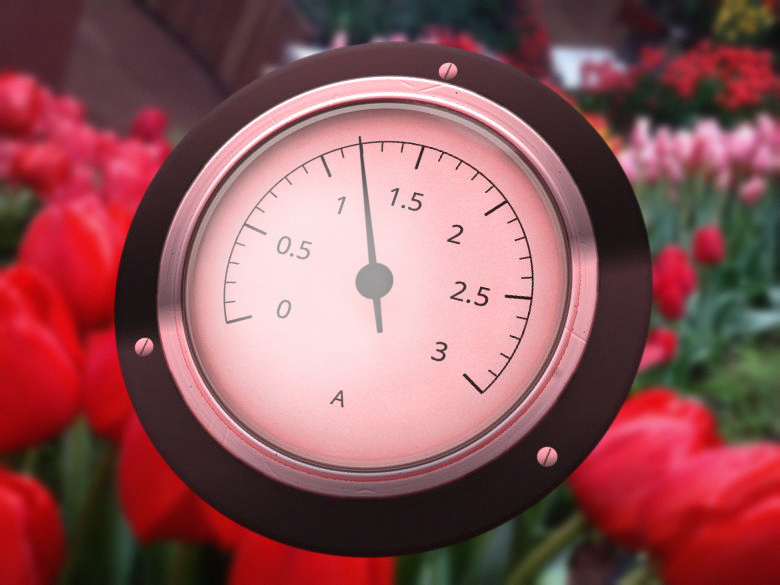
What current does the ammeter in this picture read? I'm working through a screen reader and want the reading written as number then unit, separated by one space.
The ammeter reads 1.2 A
